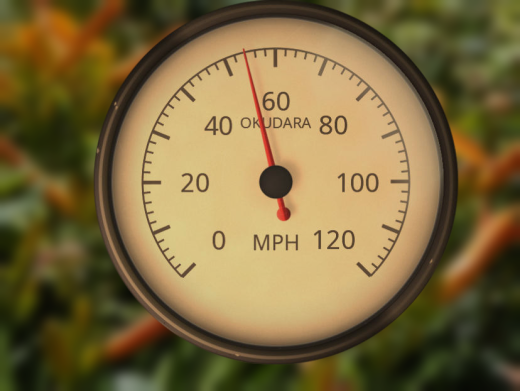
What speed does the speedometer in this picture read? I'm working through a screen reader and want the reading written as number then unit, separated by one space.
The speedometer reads 54 mph
